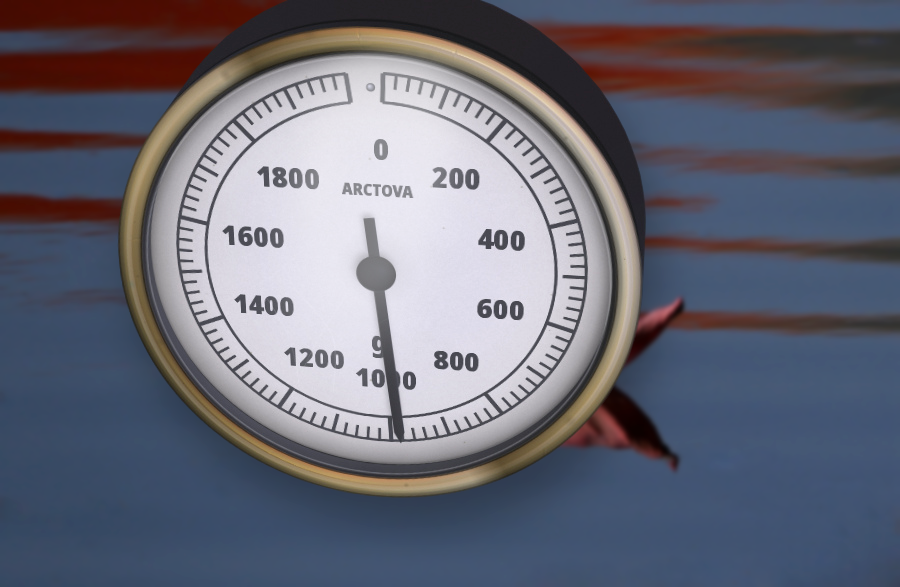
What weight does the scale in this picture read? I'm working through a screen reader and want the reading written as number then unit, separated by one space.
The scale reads 980 g
